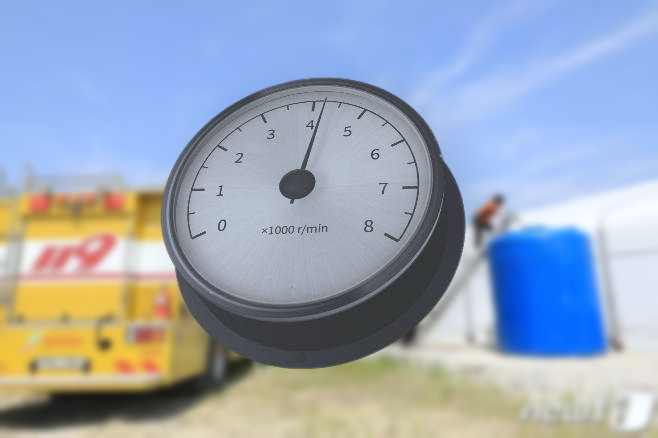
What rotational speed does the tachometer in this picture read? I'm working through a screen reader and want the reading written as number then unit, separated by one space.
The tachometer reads 4250 rpm
